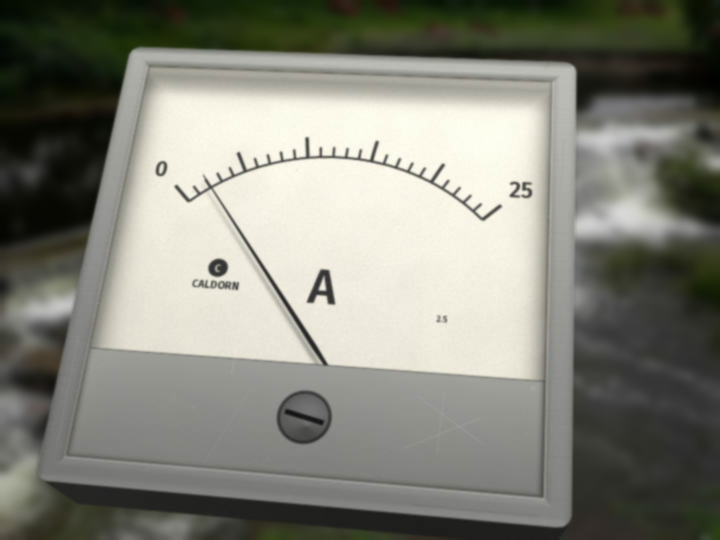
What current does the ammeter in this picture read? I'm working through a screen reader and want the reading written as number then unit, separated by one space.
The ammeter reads 2 A
